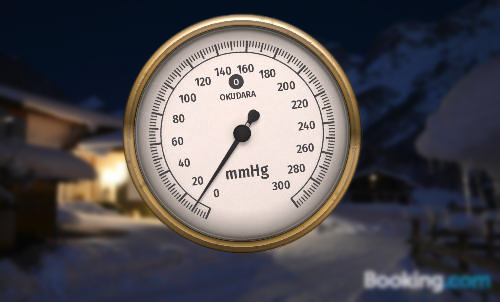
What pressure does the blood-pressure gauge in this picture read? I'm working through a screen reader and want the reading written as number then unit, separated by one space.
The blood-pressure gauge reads 10 mmHg
